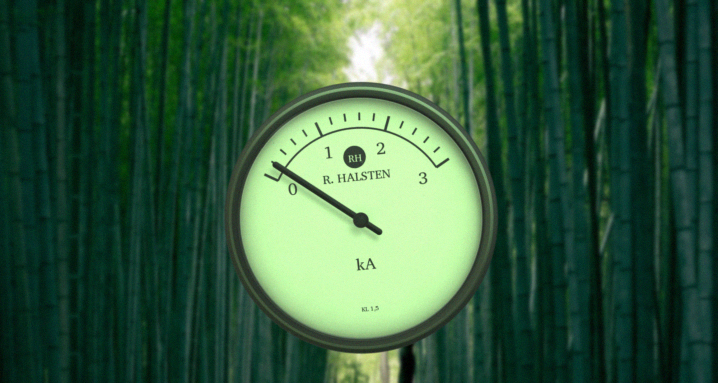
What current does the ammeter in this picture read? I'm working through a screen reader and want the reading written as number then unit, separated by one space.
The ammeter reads 0.2 kA
